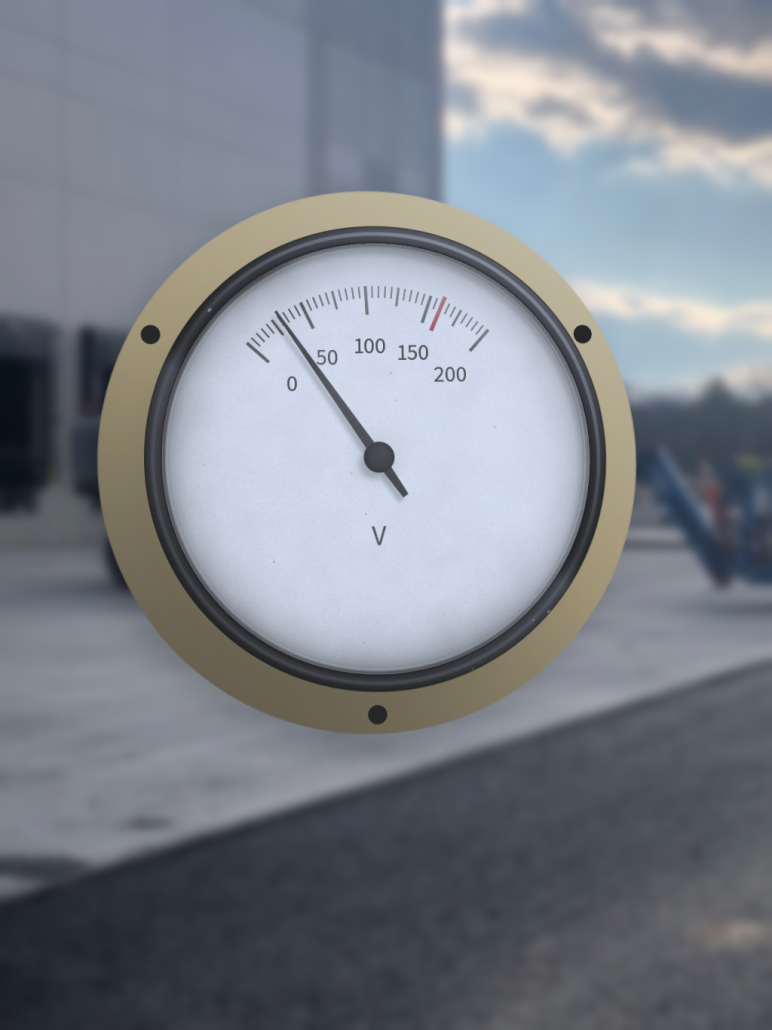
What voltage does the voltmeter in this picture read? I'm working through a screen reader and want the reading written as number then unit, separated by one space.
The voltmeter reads 30 V
